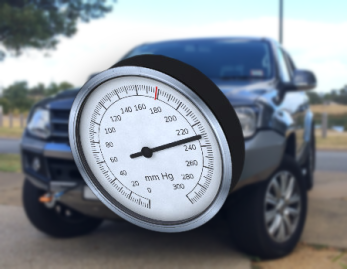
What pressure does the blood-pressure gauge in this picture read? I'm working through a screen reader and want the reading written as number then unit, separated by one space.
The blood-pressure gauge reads 230 mmHg
